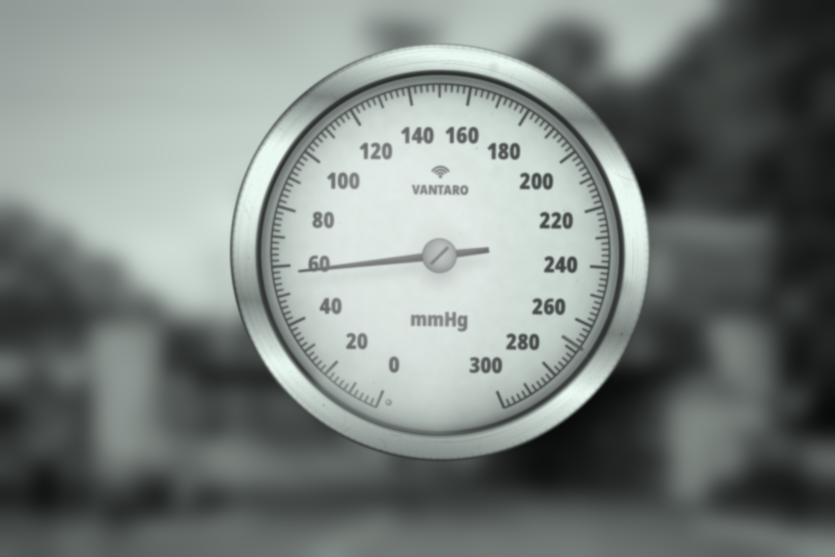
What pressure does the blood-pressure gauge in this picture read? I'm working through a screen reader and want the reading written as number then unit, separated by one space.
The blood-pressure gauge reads 58 mmHg
